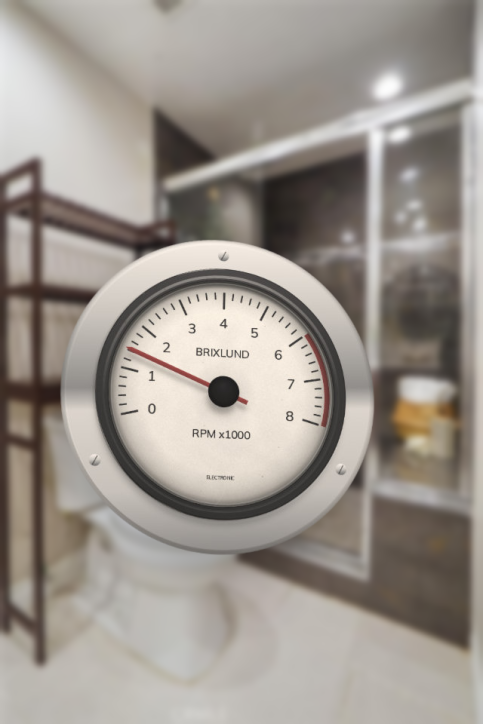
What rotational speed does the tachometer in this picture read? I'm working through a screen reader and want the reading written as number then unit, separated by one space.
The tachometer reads 1400 rpm
